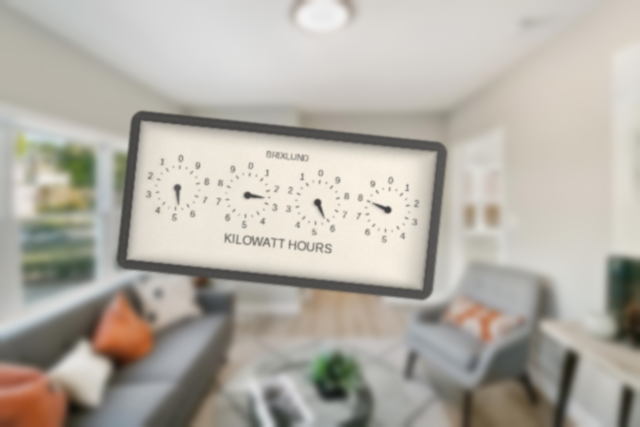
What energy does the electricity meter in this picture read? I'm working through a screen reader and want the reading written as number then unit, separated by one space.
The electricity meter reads 5258 kWh
